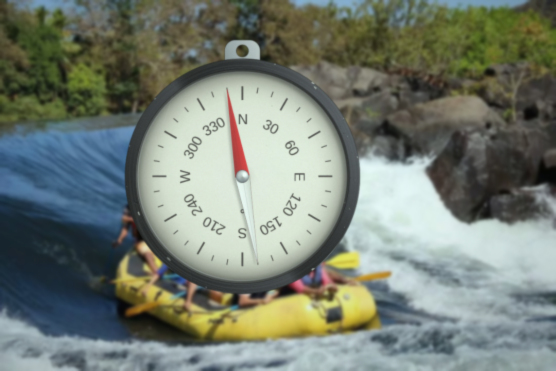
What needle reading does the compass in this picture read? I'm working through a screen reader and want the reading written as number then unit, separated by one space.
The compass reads 350 °
